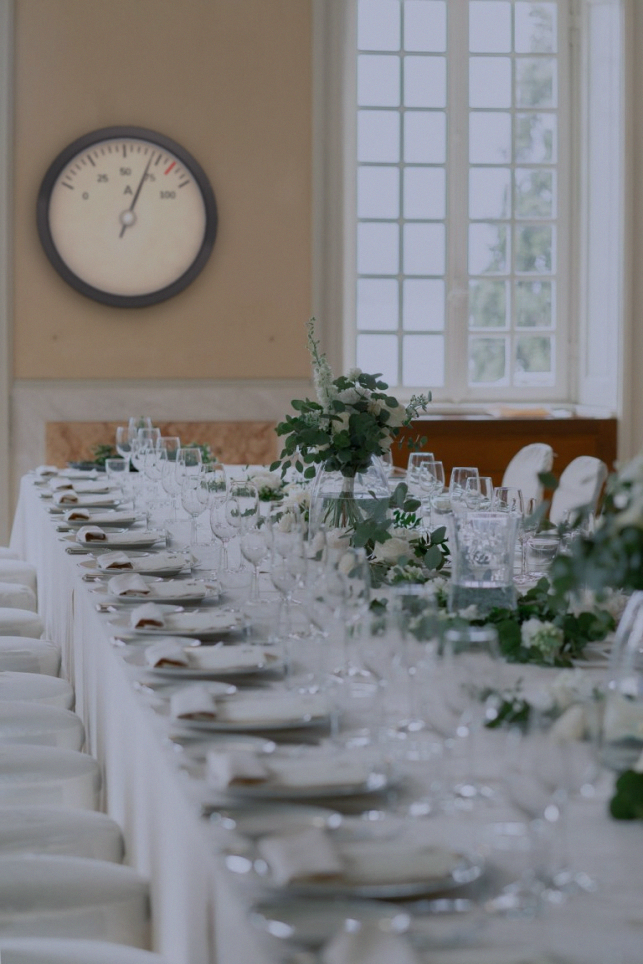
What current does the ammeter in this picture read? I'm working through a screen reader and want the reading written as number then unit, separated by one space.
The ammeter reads 70 A
